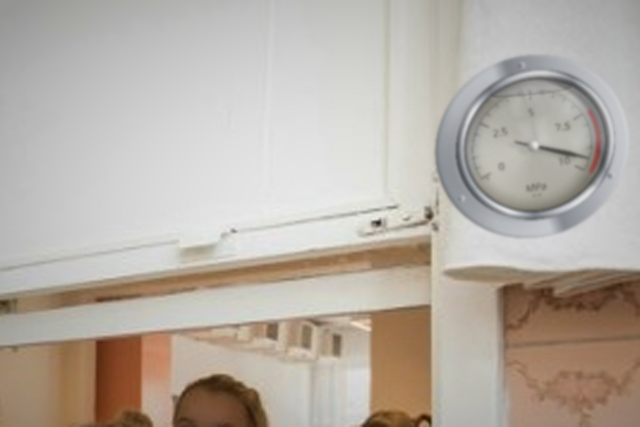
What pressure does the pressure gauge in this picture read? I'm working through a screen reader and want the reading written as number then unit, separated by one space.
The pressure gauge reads 9.5 MPa
